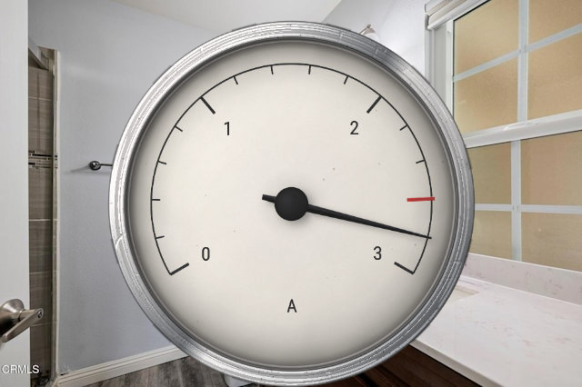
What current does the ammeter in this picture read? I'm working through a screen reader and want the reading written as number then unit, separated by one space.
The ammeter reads 2.8 A
